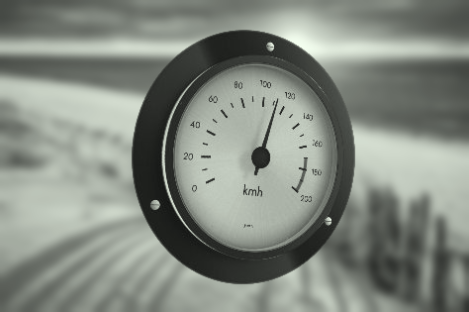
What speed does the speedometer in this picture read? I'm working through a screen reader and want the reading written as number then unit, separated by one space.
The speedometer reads 110 km/h
